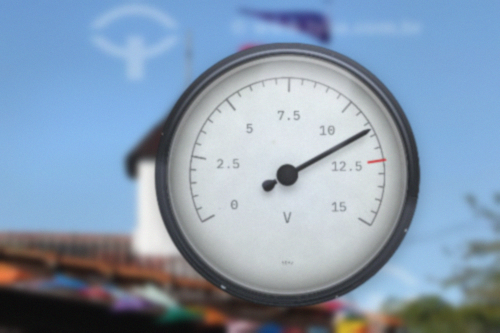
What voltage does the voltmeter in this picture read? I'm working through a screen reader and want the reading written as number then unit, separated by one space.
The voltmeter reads 11.25 V
